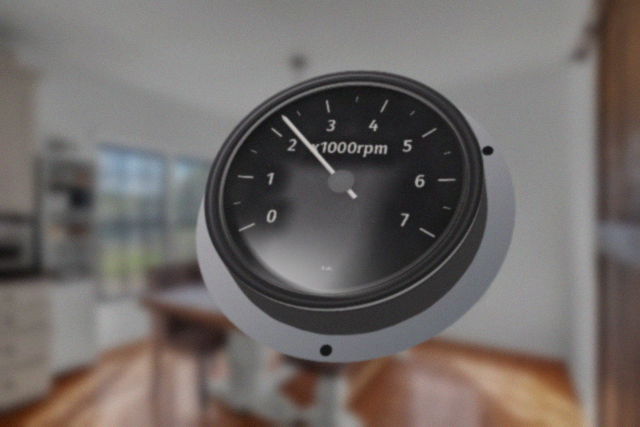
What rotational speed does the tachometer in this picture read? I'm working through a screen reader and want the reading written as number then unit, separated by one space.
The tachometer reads 2250 rpm
